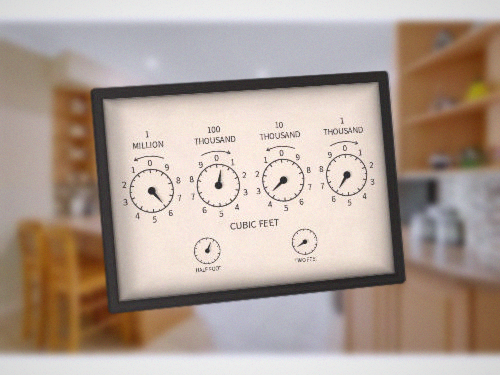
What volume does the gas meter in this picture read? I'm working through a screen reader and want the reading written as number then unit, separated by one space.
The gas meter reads 603600 ft³
